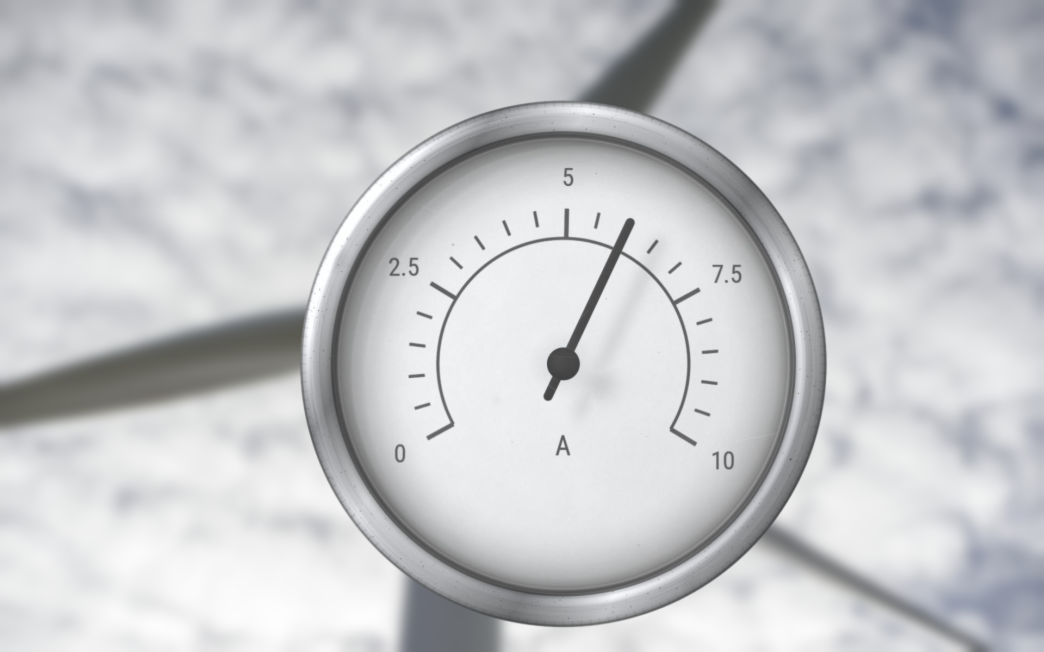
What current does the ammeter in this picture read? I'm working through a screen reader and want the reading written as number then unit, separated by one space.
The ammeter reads 6 A
